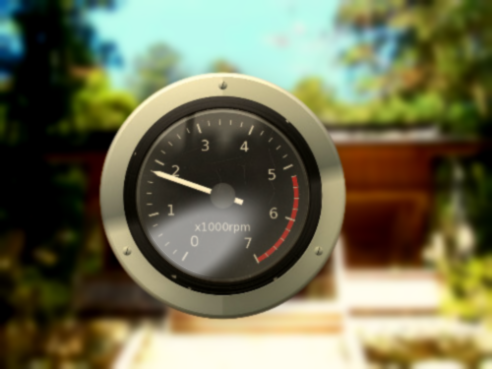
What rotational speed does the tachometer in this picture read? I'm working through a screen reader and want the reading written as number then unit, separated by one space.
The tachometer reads 1800 rpm
